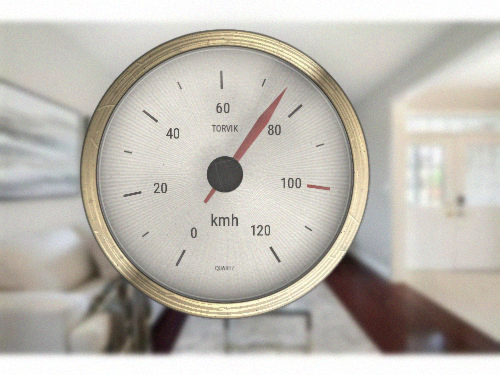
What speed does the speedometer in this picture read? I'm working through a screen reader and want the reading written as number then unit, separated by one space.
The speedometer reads 75 km/h
